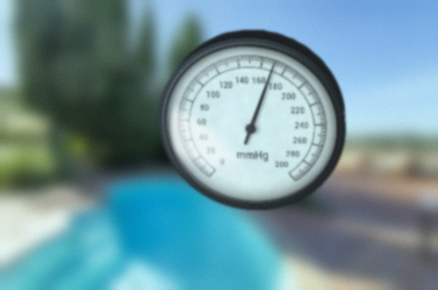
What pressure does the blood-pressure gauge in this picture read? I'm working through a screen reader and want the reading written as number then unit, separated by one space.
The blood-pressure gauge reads 170 mmHg
